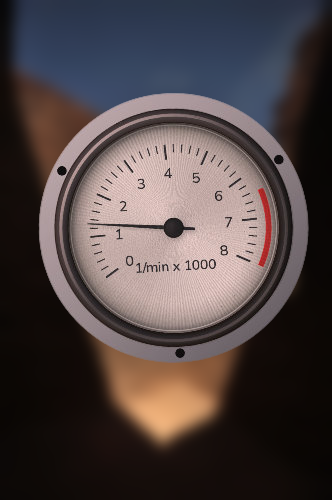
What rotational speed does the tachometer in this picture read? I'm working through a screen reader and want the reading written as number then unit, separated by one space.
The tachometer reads 1300 rpm
